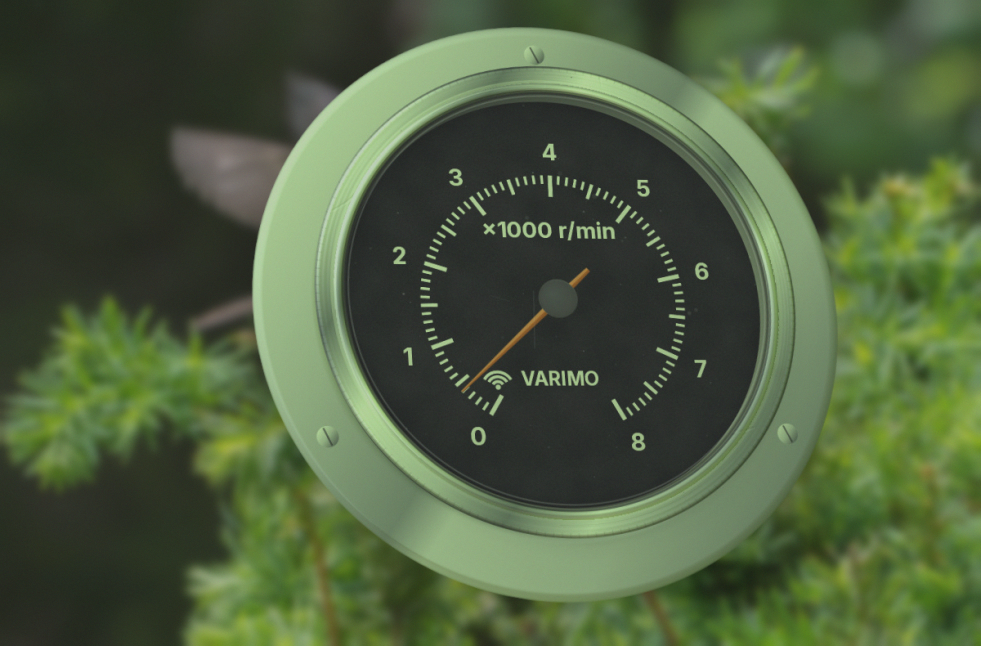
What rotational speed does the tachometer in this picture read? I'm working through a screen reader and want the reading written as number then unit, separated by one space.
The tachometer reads 400 rpm
